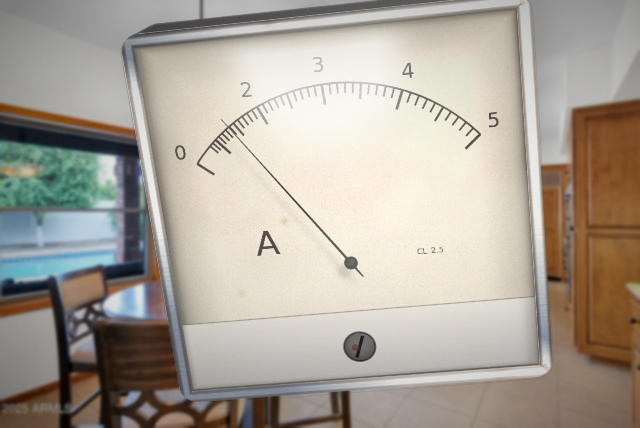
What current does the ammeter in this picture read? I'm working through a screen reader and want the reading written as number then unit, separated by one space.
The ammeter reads 1.4 A
